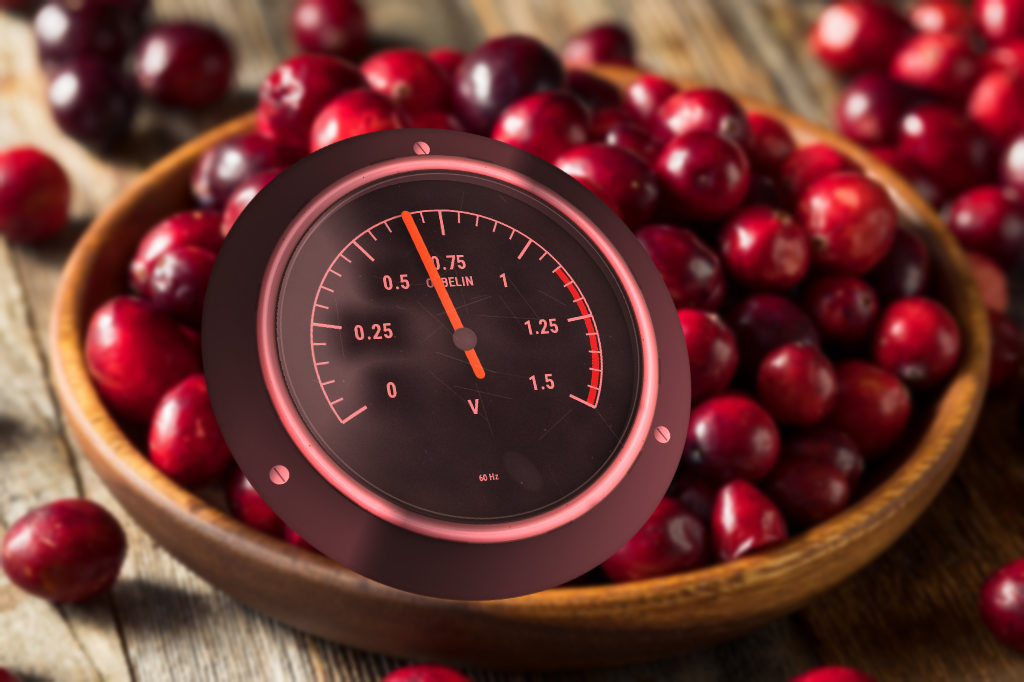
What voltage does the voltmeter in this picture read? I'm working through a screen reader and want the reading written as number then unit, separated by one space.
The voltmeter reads 0.65 V
